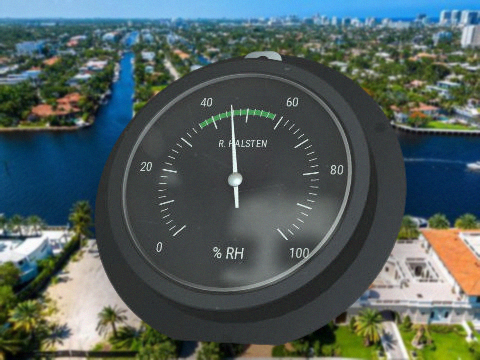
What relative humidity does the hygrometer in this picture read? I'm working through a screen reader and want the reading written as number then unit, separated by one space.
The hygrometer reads 46 %
